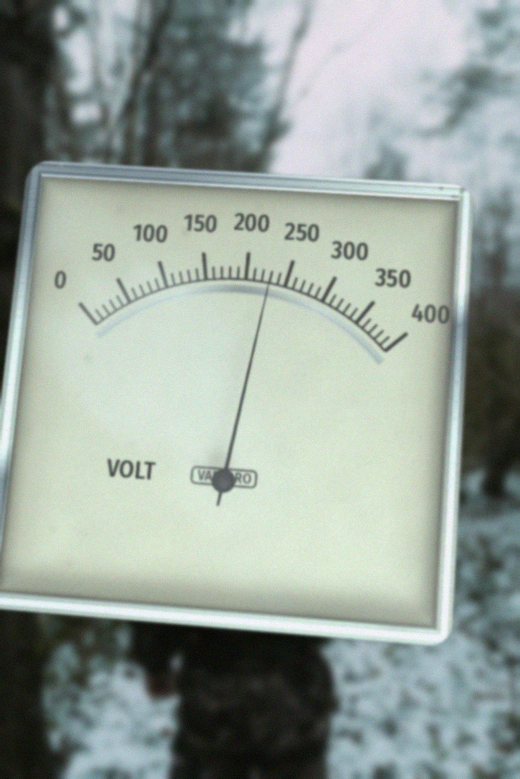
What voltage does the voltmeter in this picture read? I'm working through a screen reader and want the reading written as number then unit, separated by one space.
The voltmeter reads 230 V
